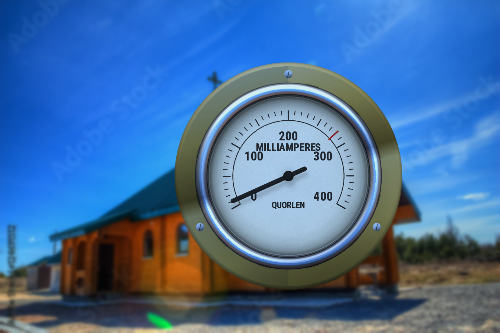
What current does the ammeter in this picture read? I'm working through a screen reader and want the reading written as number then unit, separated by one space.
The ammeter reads 10 mA
